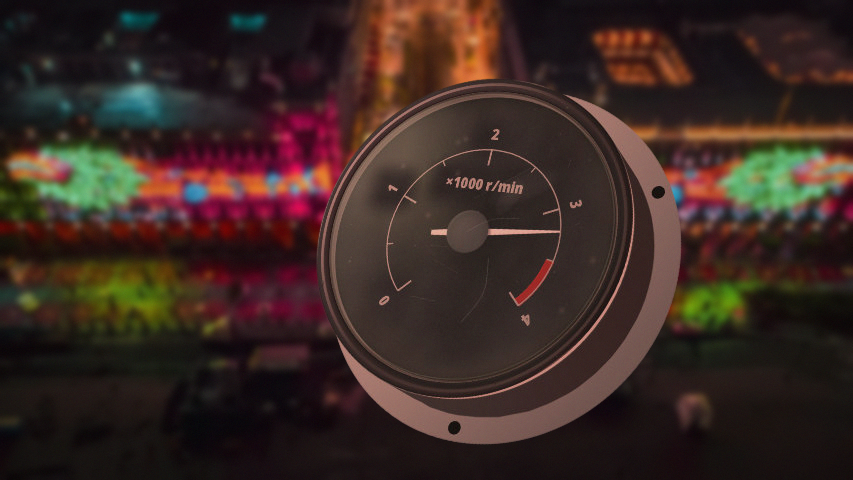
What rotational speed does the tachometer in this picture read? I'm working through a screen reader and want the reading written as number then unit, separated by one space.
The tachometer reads 3250 rpm
